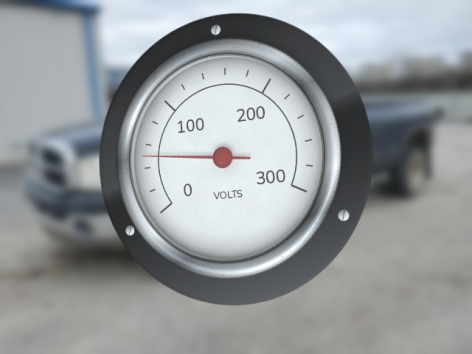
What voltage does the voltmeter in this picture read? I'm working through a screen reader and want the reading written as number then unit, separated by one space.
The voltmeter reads 50 V
